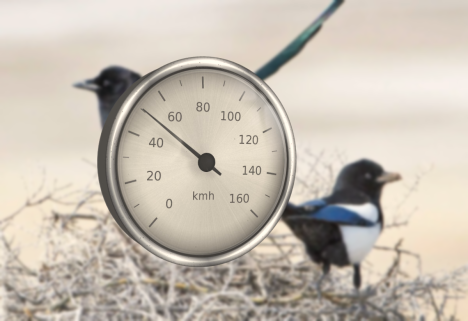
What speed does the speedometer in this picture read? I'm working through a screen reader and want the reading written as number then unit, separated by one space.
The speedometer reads 50 km/h
